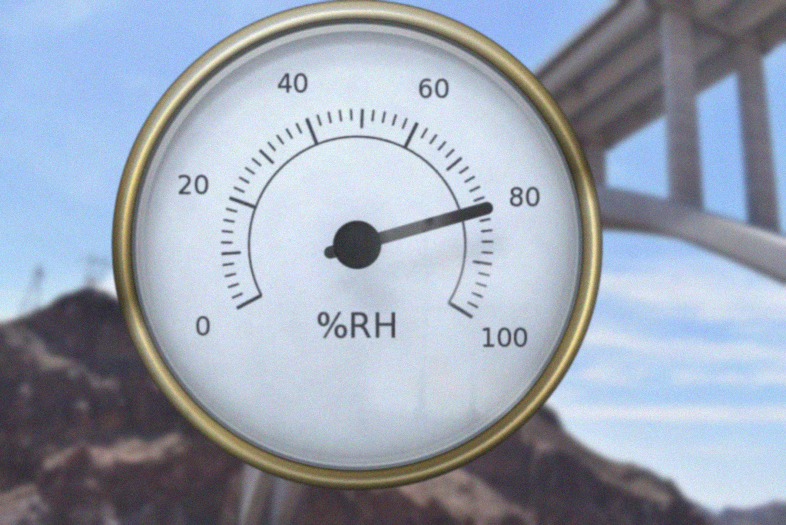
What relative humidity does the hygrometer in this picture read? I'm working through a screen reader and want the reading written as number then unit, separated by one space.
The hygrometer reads 80 %
